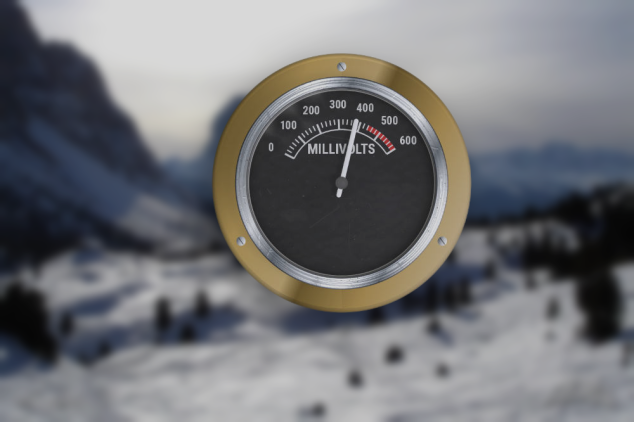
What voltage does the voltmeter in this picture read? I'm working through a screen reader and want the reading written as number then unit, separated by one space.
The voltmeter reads 380 mV
